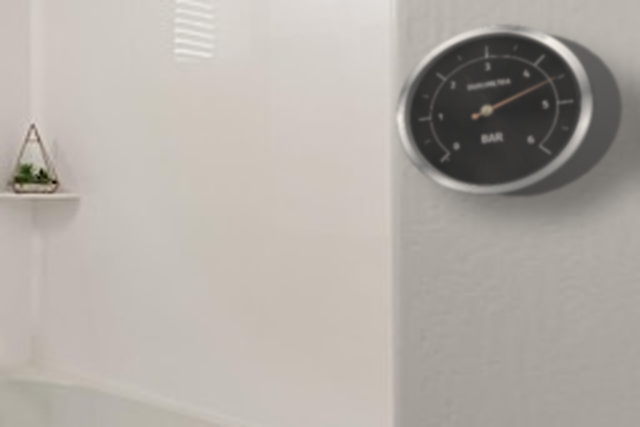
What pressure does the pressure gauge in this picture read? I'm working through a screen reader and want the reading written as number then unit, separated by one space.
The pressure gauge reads 4.5 bar
